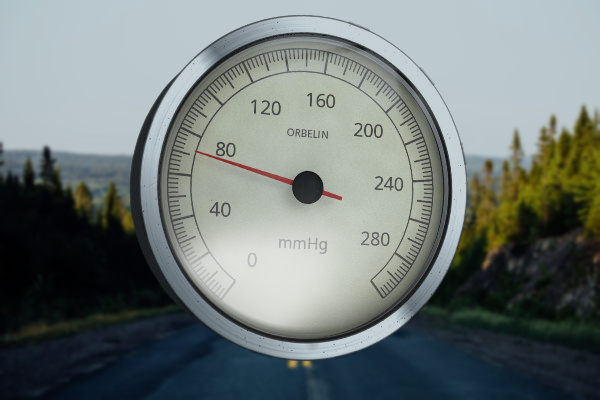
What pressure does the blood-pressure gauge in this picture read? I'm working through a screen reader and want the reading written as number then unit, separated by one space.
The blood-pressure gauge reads 72 mmHg
